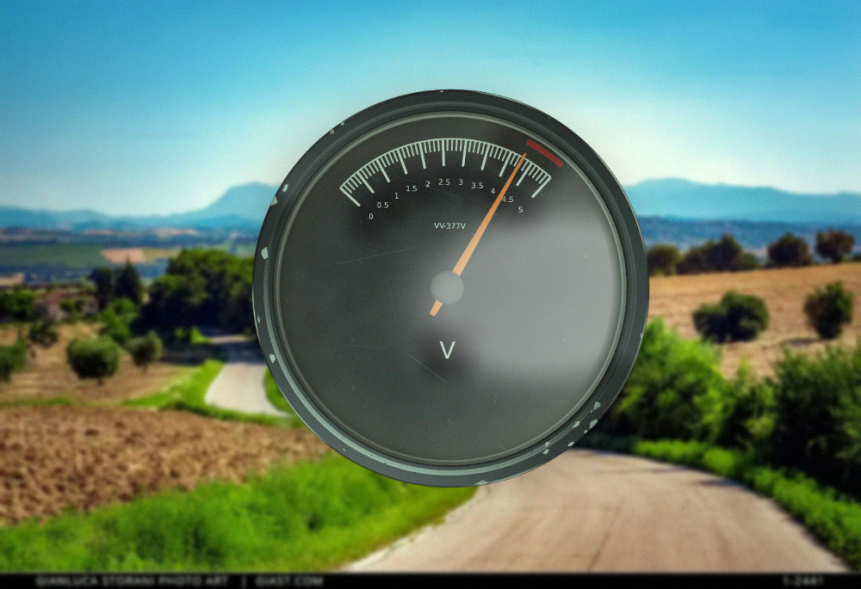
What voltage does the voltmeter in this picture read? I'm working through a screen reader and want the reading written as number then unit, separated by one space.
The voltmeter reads 4.3 V
